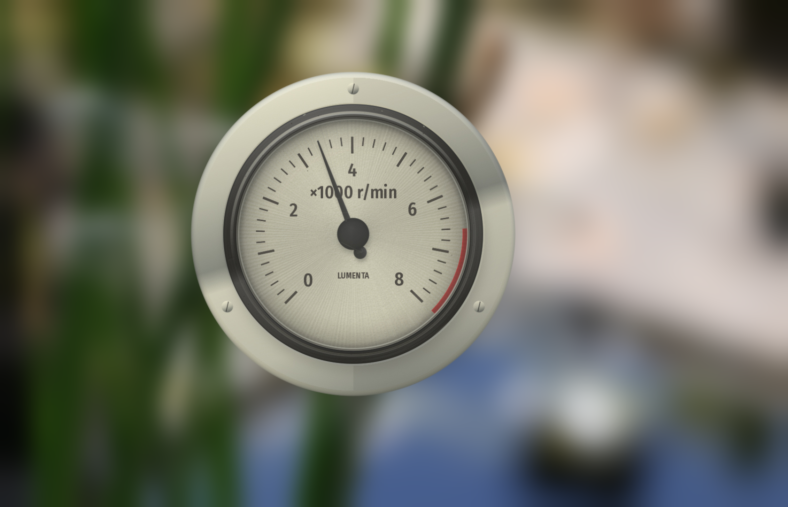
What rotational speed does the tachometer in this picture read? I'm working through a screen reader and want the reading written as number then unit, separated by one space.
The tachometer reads 3400 rpm
